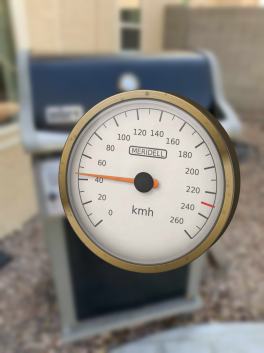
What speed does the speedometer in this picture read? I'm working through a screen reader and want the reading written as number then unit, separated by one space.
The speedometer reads 45 km/h
